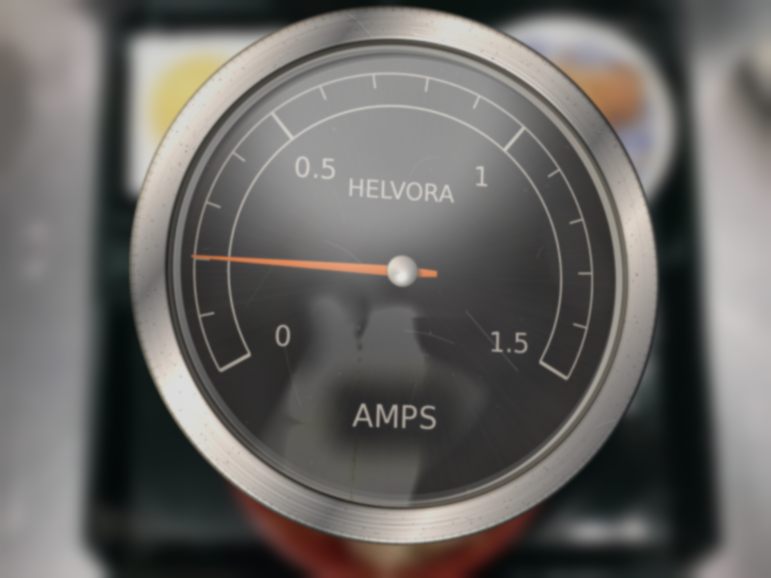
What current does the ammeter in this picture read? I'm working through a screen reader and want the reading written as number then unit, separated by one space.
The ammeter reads 0.2 A
